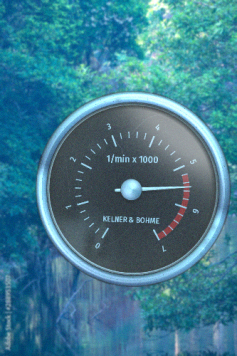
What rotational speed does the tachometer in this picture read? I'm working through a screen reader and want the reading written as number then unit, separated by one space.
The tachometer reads 5500 rpm
